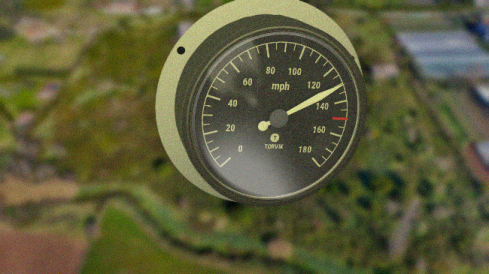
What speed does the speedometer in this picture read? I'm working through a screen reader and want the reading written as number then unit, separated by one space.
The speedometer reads 130 mph
